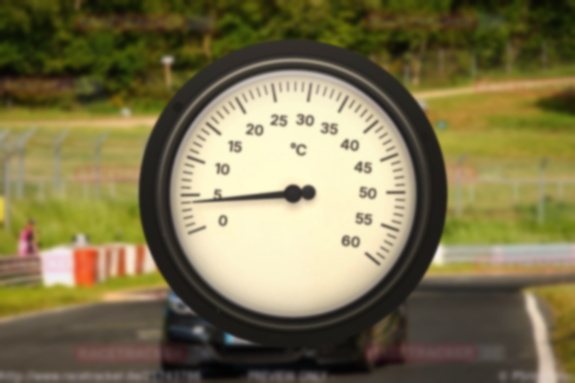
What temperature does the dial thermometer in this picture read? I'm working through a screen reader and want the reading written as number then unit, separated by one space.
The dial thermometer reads 4 °C
